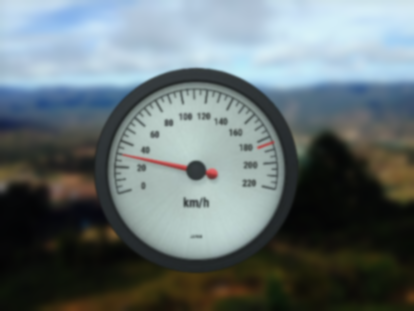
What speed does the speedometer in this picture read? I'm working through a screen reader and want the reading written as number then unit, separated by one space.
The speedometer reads 30 km/h
